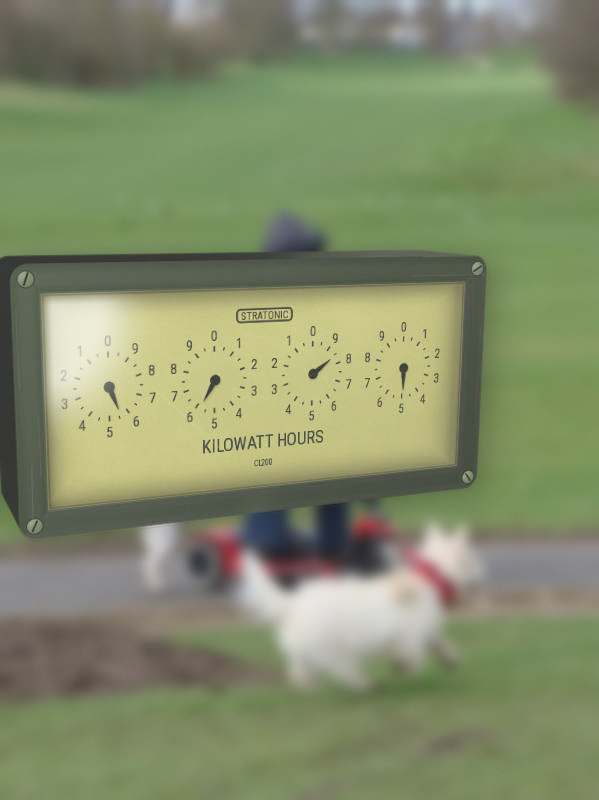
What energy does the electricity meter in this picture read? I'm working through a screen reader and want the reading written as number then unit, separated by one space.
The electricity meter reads 5585 kWh
